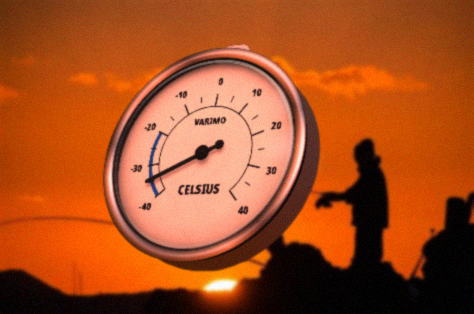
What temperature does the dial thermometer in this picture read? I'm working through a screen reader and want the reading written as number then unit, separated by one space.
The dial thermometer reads -35 °C
